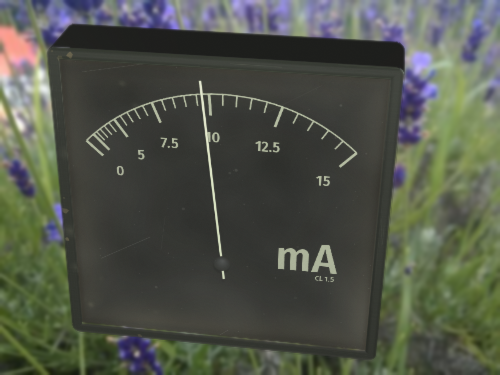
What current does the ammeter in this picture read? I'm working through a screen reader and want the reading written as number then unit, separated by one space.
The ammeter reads 9.75 mA
